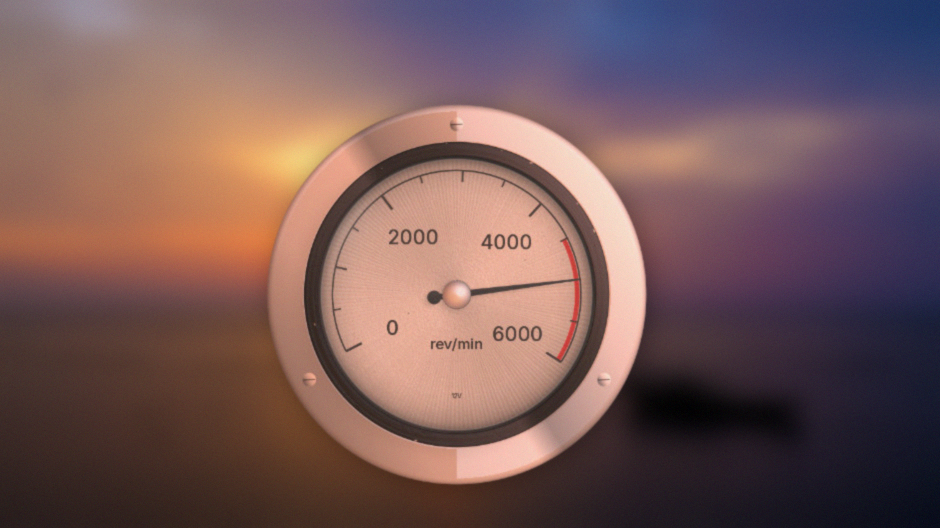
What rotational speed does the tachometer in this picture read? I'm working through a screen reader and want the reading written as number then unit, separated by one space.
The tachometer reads 5000 rpm
